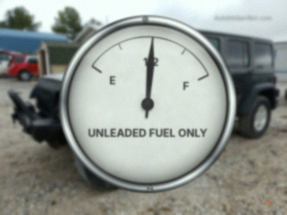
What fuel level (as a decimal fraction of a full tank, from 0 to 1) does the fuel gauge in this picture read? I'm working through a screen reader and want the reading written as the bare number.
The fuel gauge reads 0.5
